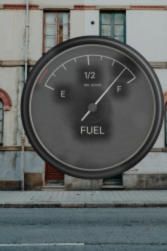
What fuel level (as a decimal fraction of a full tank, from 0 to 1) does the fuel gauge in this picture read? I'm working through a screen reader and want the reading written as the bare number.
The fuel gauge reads 0.875
